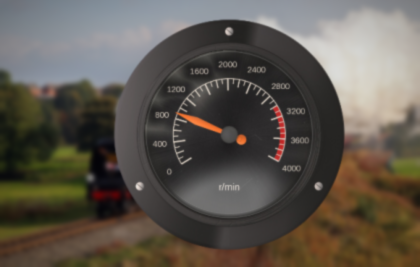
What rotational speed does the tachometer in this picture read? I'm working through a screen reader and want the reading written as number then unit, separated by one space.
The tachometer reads 900 rpm
